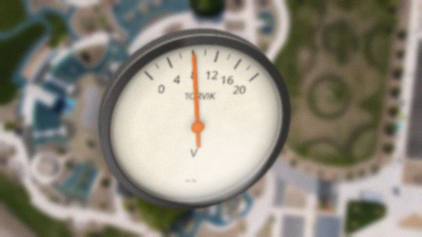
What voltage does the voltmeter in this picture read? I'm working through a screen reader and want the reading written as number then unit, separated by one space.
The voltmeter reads 8 V
